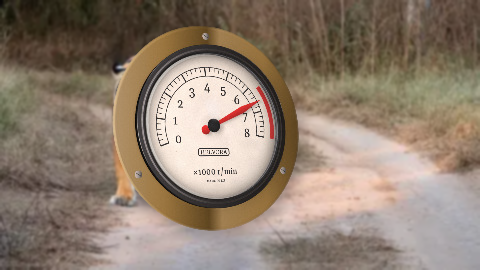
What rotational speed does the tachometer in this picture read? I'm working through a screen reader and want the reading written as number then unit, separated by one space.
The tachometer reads 6600 rpm
